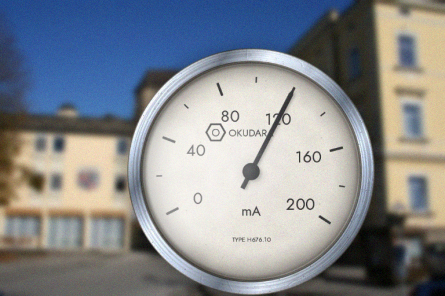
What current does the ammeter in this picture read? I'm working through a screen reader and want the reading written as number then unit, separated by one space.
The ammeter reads 120 mA
